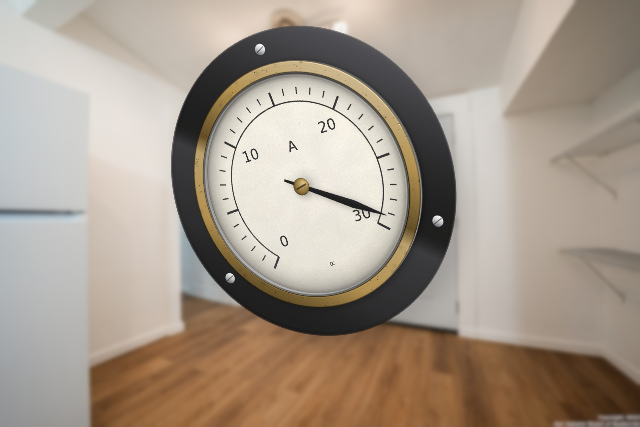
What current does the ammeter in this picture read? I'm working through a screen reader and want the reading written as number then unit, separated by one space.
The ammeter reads 29 A
